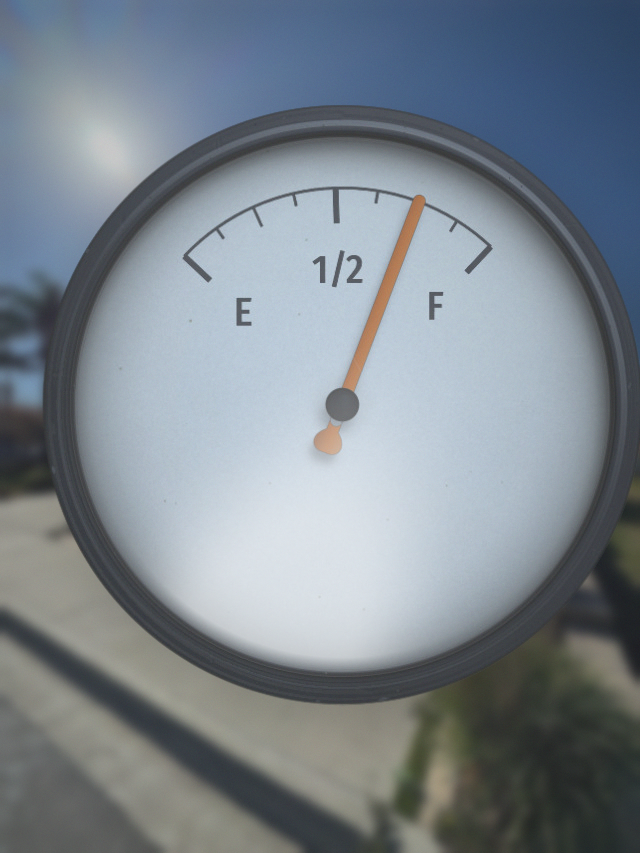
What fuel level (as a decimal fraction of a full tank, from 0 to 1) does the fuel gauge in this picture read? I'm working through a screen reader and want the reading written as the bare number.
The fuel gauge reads 0.75
